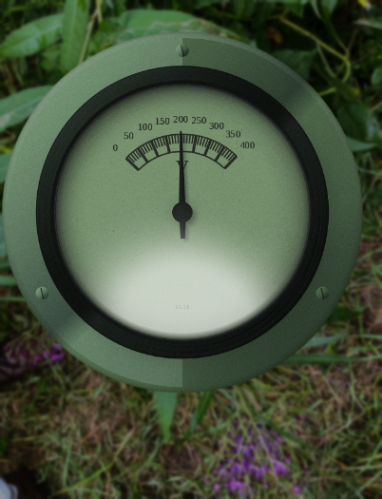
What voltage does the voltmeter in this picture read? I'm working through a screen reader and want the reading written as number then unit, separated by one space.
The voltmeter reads 200 V
